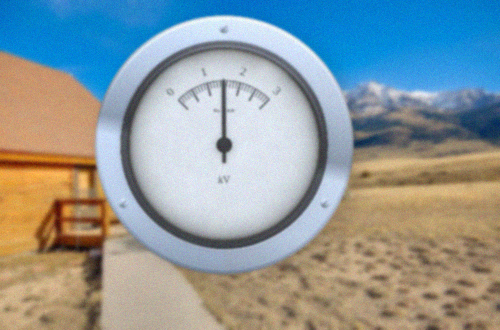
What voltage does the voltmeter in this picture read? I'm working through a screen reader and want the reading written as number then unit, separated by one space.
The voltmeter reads 1.5 kV
